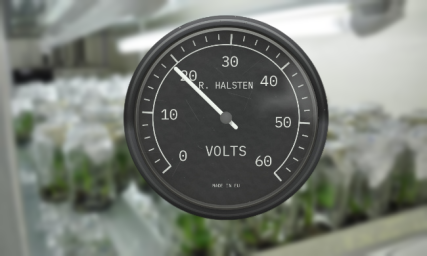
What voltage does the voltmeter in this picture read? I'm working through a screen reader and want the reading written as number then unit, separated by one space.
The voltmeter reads 19 V
